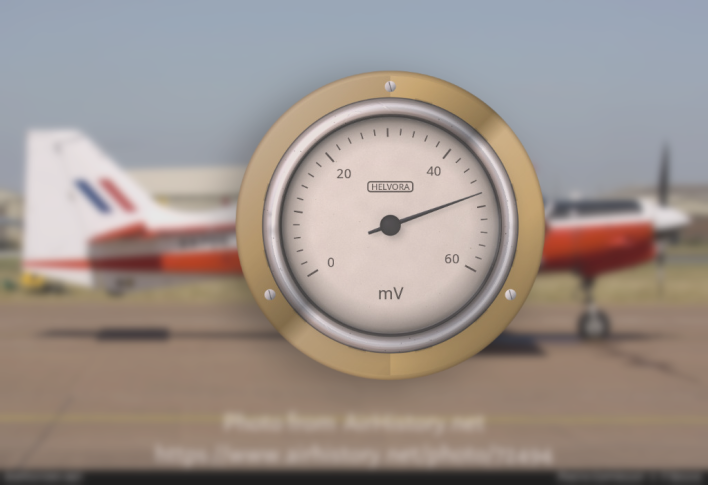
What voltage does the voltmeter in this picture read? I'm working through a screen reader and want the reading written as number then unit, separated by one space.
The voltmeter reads 48 mV
